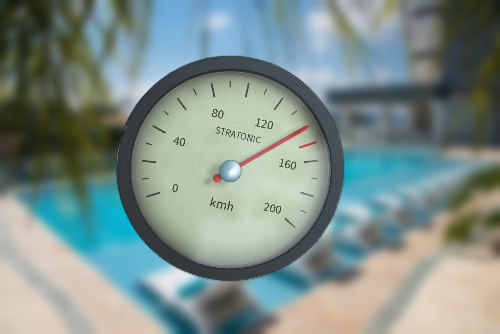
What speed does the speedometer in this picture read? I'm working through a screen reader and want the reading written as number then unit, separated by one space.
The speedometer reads 140 km/h
